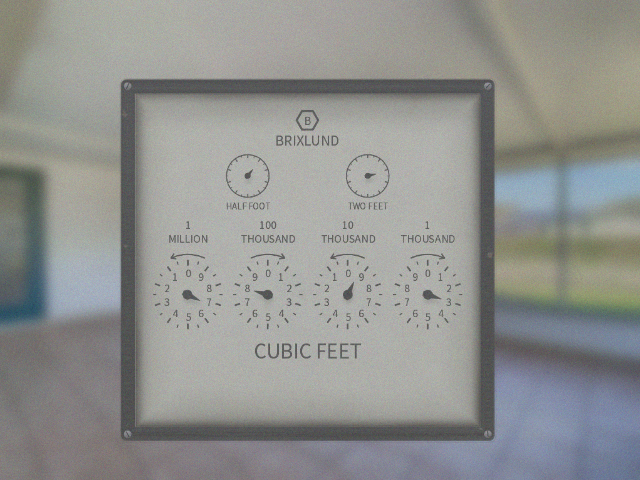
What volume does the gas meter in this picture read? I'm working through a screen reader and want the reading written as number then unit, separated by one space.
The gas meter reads 679300 ft³
